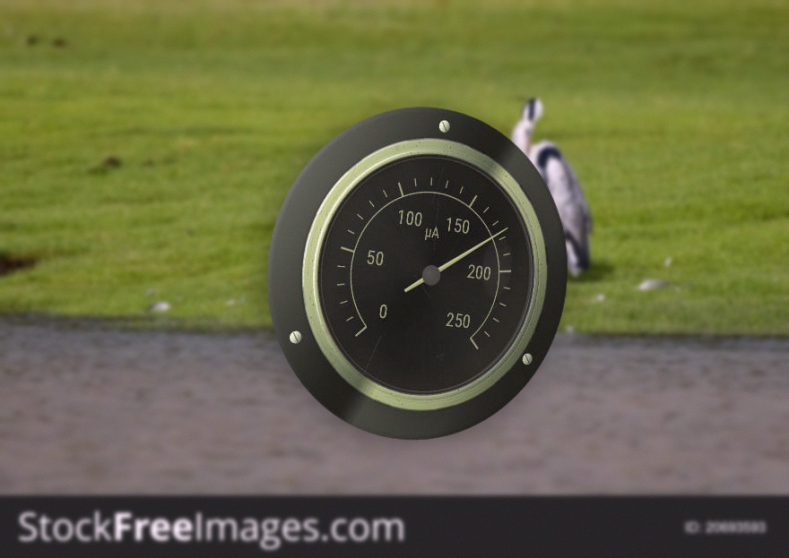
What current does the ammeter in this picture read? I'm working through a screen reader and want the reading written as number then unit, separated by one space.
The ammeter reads 175 µA
